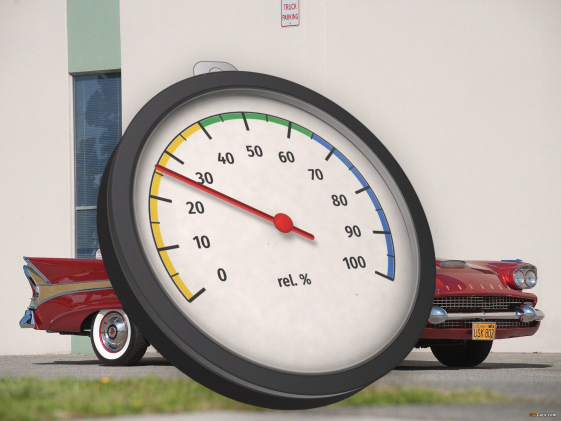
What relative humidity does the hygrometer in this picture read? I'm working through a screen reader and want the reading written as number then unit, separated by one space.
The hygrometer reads 25 %
